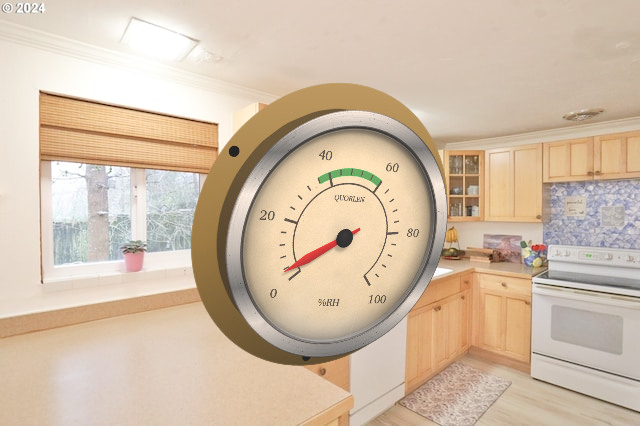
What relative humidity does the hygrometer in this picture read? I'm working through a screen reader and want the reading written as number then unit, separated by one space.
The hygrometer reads 4 %
